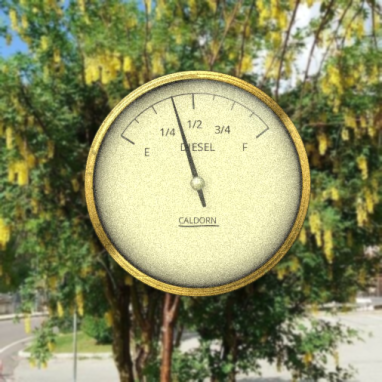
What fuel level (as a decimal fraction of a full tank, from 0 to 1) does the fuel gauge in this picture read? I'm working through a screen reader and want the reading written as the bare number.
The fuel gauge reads 0.375
